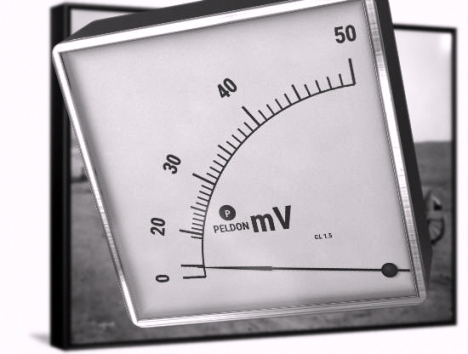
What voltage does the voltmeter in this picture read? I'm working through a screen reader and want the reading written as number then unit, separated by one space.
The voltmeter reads 10 mV
